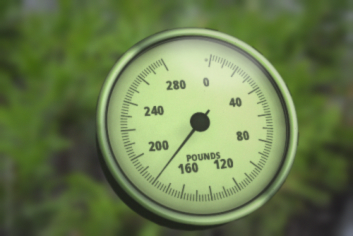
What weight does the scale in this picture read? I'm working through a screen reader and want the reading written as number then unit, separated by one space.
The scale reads 180 lb
